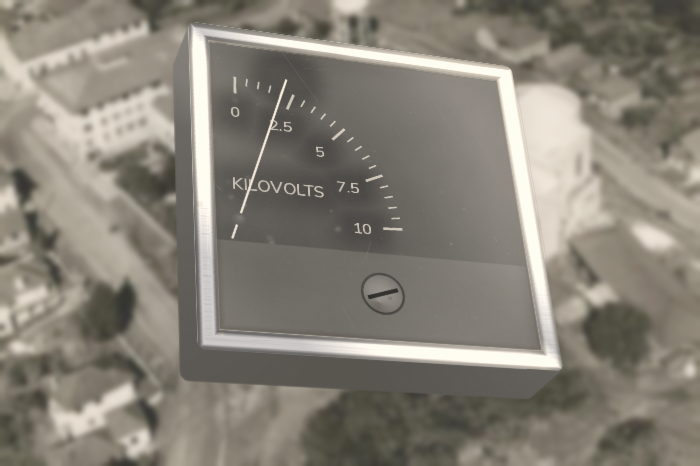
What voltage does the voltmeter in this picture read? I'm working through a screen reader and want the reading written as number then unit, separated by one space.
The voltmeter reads 2 kV
